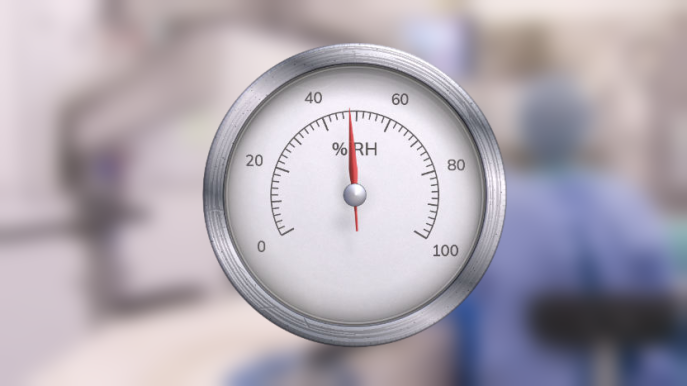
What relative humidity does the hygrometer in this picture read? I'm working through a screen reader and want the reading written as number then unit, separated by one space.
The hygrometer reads 48 %
